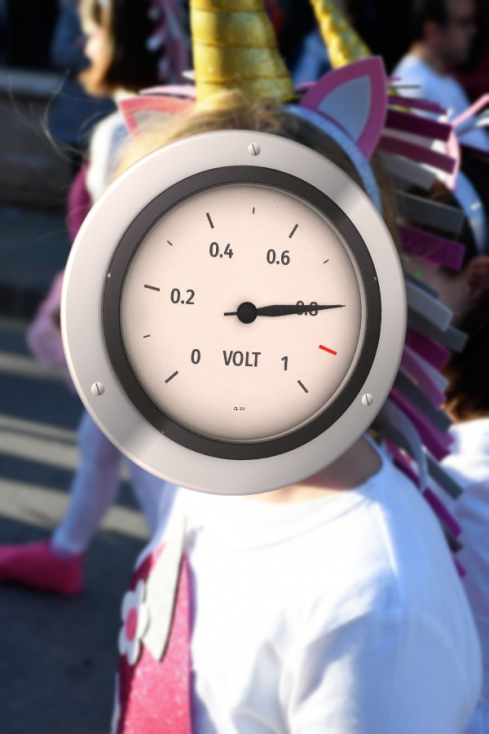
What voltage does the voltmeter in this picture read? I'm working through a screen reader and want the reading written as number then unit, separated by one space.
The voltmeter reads 0.8 V
